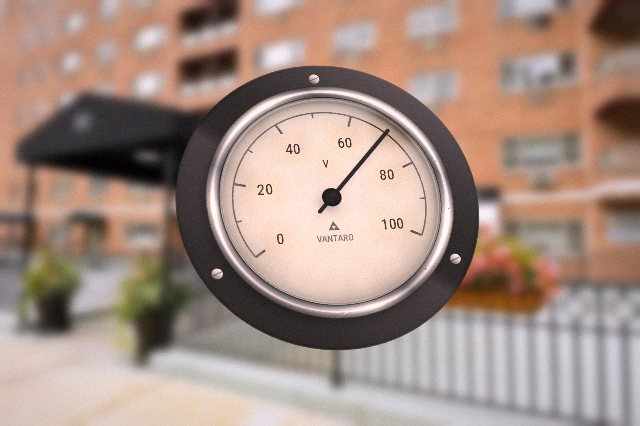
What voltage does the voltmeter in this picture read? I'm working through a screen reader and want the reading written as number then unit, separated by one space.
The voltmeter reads 70 V
